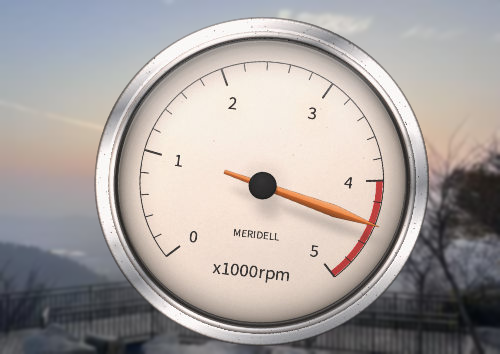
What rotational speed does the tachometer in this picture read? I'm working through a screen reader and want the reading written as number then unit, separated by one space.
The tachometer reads 4400 rpm
